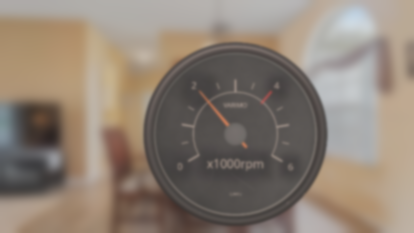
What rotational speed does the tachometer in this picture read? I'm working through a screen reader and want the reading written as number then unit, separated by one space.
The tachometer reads 2000 rpm
